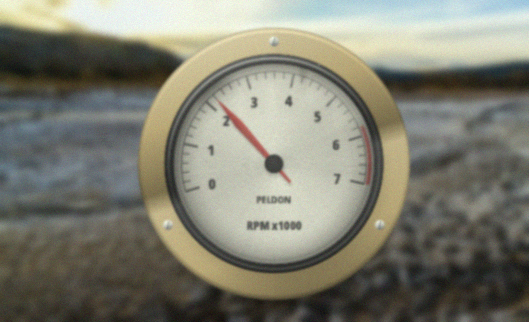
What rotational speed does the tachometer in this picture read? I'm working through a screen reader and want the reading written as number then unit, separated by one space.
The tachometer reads 2200 rpm
